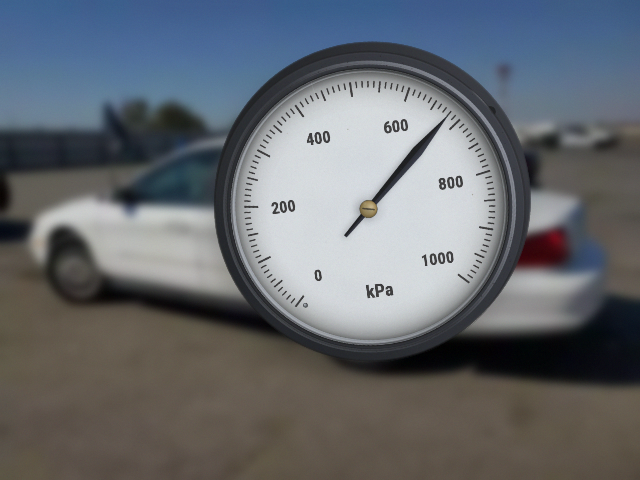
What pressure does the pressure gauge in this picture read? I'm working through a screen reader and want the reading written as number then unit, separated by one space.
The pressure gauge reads 680 kPa
